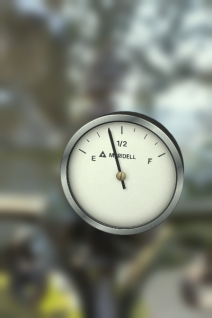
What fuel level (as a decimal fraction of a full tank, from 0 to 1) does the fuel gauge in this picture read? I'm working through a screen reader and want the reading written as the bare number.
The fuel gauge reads 0.375
